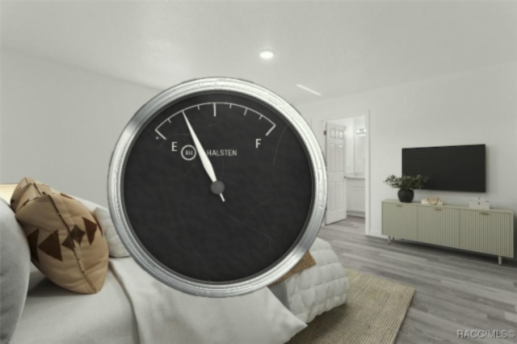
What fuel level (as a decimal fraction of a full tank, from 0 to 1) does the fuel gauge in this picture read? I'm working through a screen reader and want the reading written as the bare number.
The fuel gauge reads 0.25
